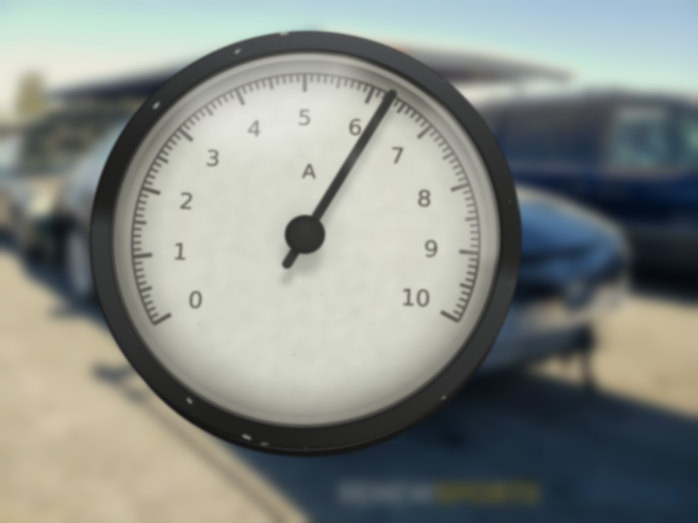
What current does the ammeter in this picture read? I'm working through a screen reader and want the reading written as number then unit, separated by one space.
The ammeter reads 6.3 A
